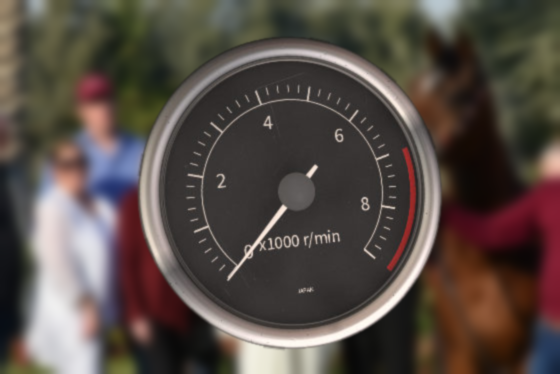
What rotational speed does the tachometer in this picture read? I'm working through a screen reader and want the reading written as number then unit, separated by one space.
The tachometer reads 0 rpm
